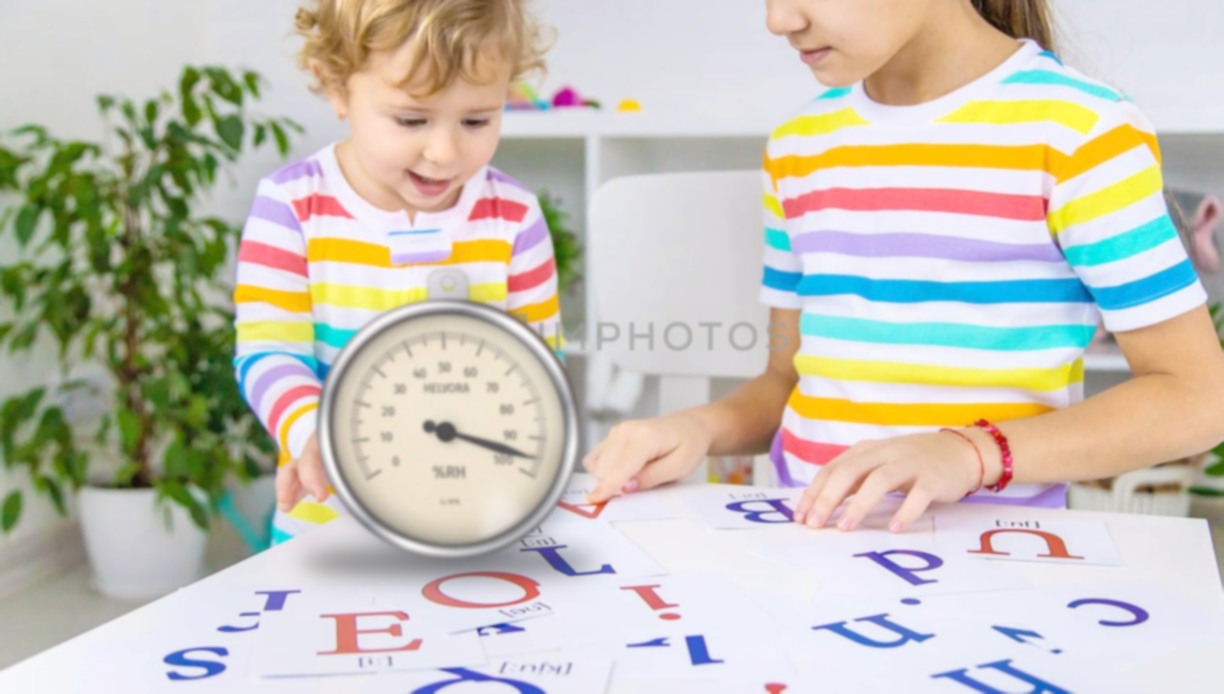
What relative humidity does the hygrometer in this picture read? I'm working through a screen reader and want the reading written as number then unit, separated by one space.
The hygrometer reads 95 %
